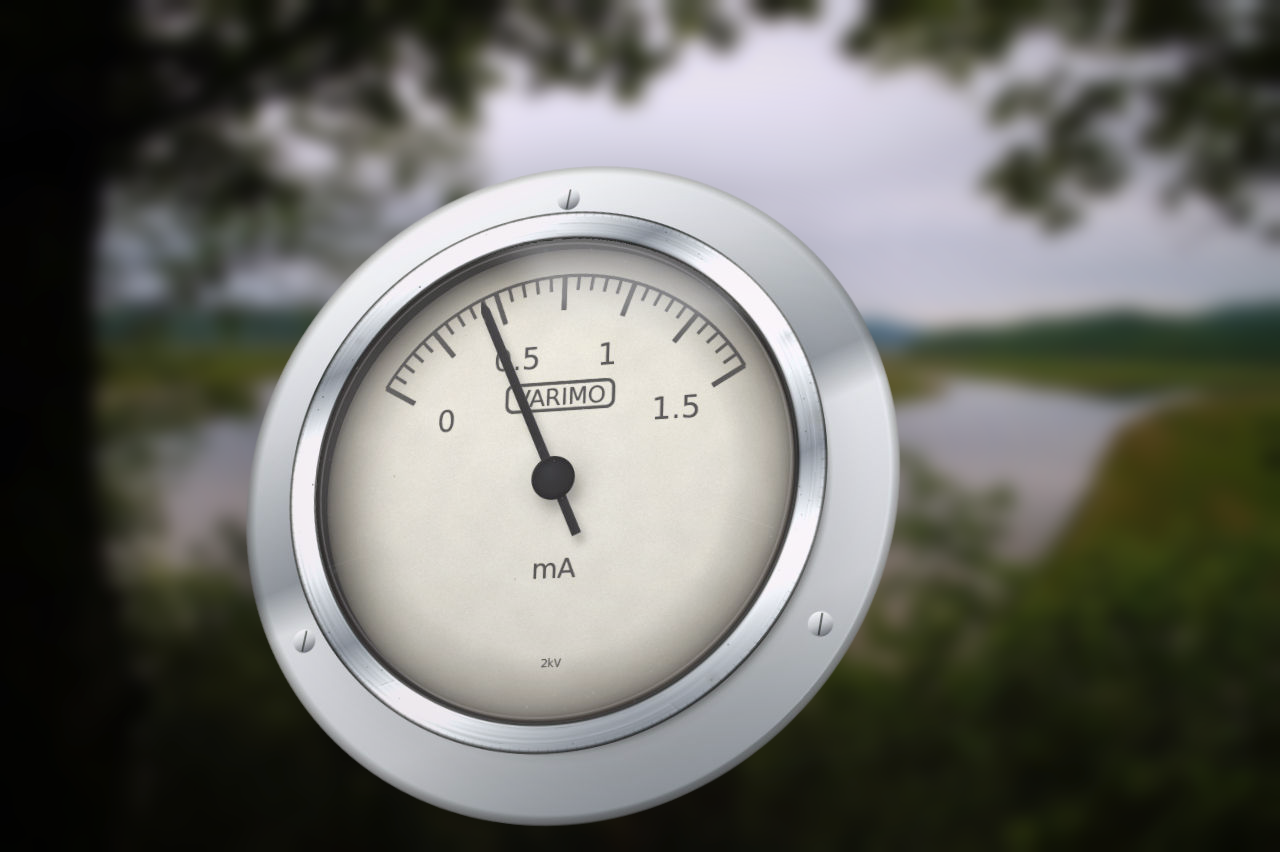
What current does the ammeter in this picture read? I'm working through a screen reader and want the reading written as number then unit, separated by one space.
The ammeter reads 0.45 mA
